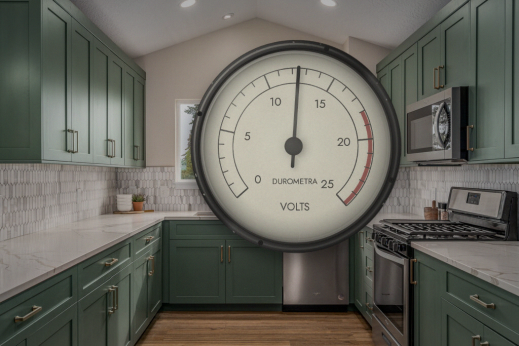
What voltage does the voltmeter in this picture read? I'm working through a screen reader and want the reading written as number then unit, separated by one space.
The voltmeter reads 12.5 V
